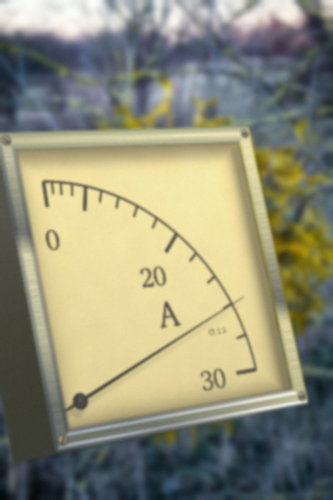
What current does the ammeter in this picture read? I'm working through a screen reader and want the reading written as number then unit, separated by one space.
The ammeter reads 26 A
